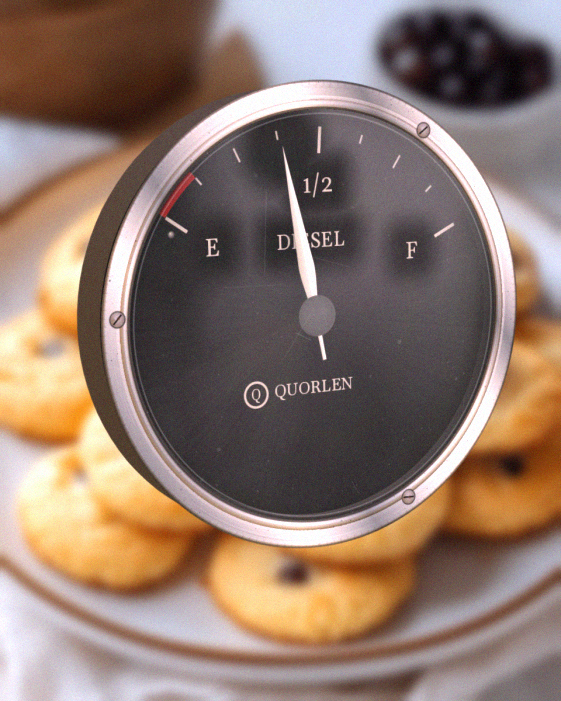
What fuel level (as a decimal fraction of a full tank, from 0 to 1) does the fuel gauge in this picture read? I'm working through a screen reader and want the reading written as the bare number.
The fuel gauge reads 0.375
